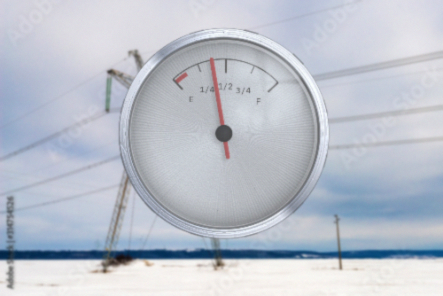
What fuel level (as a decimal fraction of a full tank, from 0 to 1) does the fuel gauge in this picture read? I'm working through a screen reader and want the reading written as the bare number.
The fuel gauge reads 0.375
